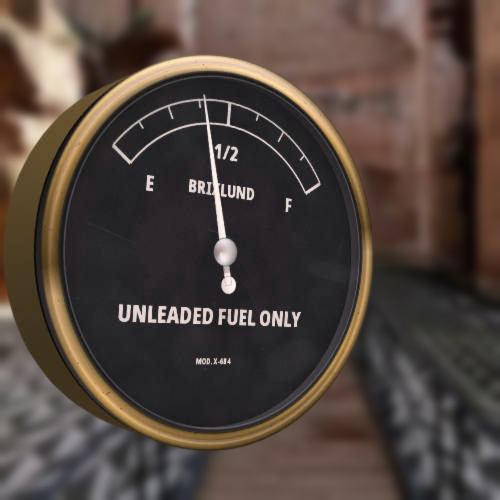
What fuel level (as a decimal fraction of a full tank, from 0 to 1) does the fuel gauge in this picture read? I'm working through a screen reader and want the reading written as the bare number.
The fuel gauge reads 0.375
